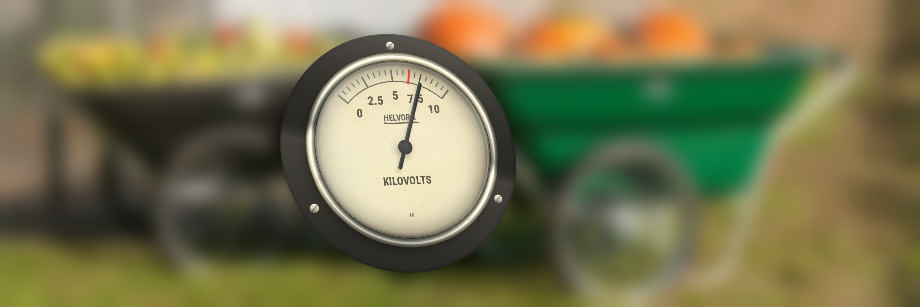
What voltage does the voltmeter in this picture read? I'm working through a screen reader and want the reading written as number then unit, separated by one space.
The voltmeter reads 7.5 kV
